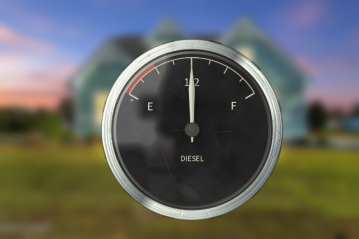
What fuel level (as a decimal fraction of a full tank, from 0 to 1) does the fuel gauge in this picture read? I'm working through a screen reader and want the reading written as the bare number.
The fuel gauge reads 0.5
